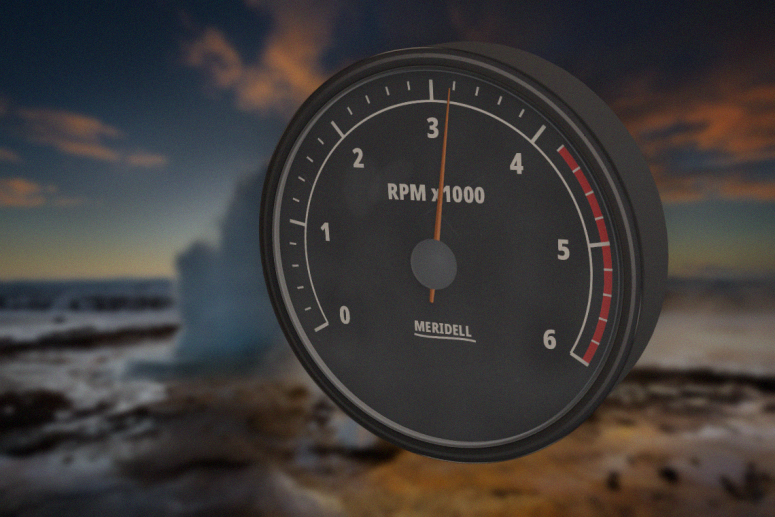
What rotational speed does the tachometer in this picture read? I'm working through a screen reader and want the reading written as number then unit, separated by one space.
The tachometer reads 3200 rpm
